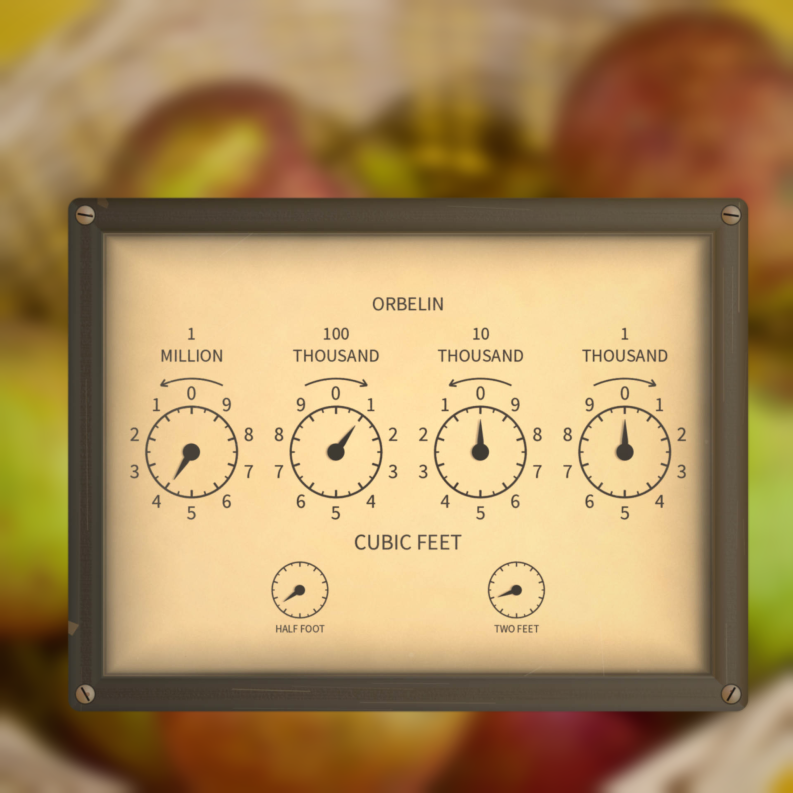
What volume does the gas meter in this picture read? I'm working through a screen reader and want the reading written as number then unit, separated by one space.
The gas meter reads 410000 ft³
